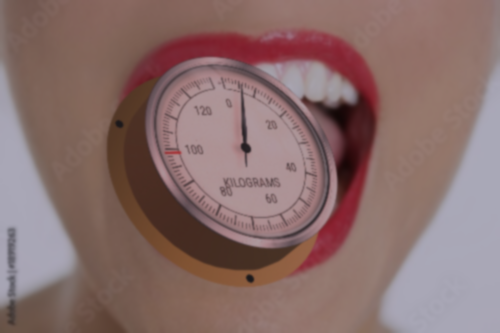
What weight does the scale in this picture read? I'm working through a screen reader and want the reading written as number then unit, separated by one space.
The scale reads 5 kg
